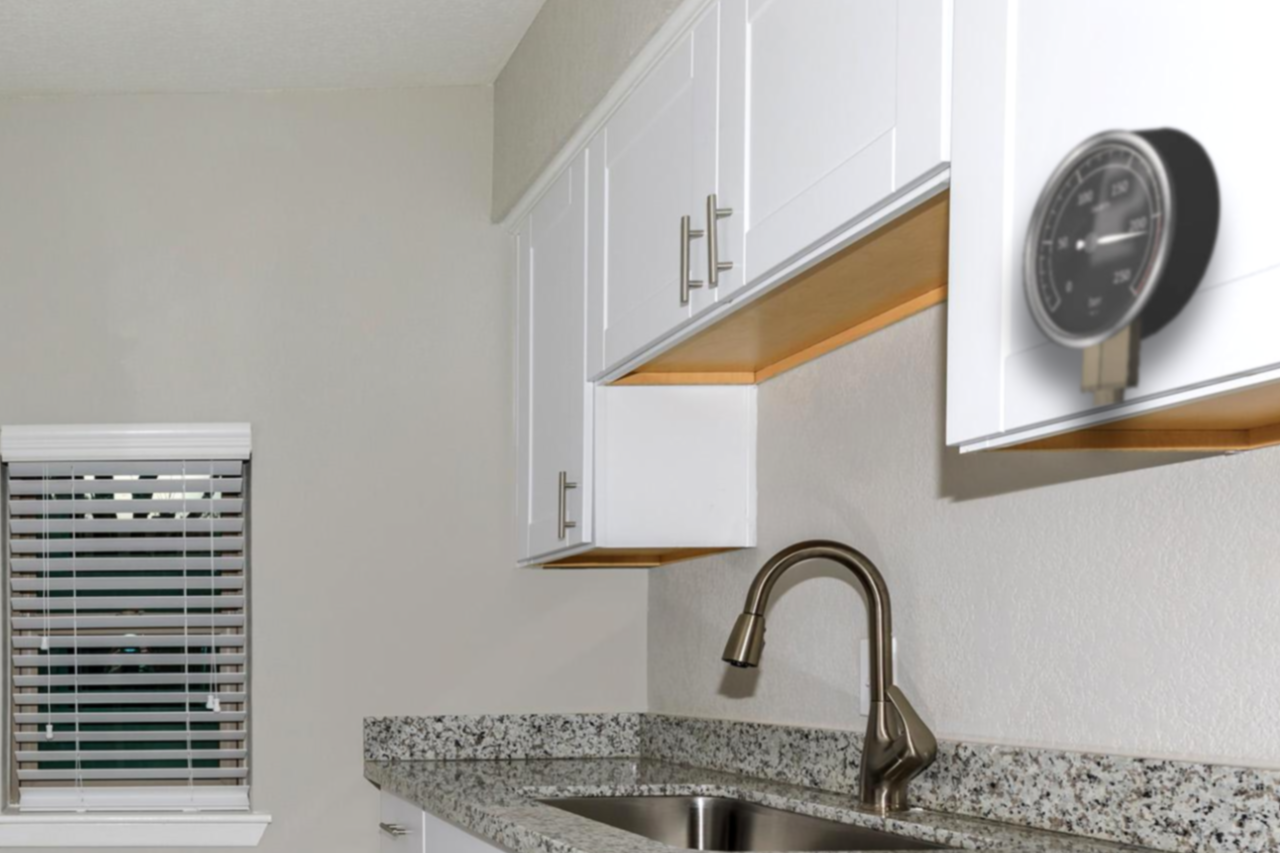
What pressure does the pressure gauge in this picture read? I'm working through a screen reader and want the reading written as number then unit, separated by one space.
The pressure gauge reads 210 bar
